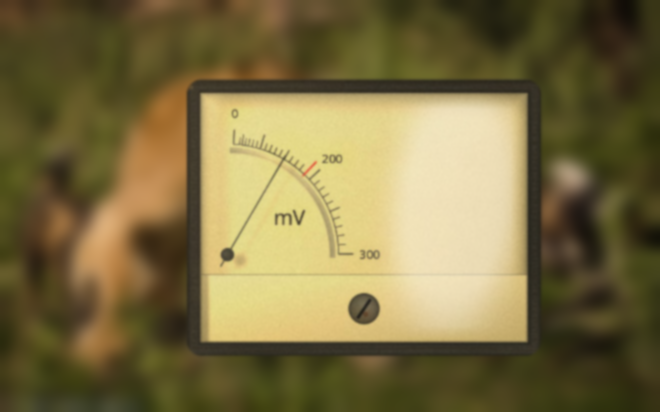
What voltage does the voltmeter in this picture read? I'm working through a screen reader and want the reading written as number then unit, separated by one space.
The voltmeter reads 150 mV
